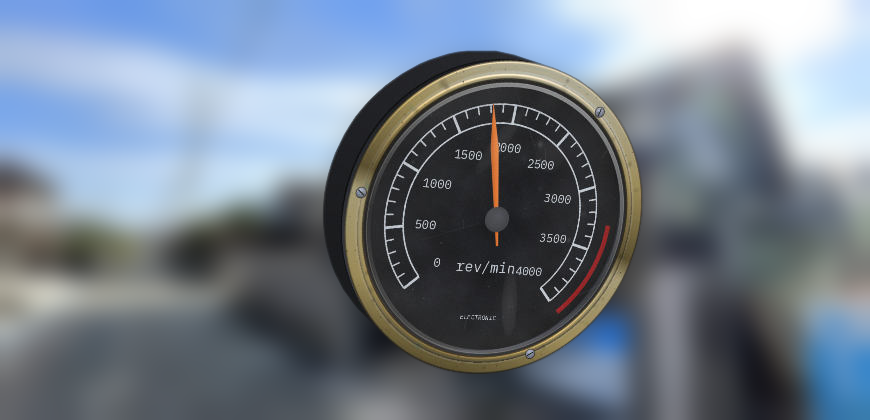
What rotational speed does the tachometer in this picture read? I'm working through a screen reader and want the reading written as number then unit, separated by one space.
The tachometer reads 1800 rpm
